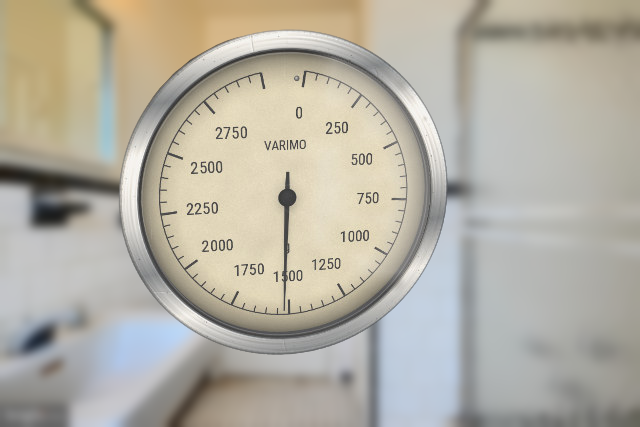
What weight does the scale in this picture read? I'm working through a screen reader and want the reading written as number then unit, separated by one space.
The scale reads 1525 g
